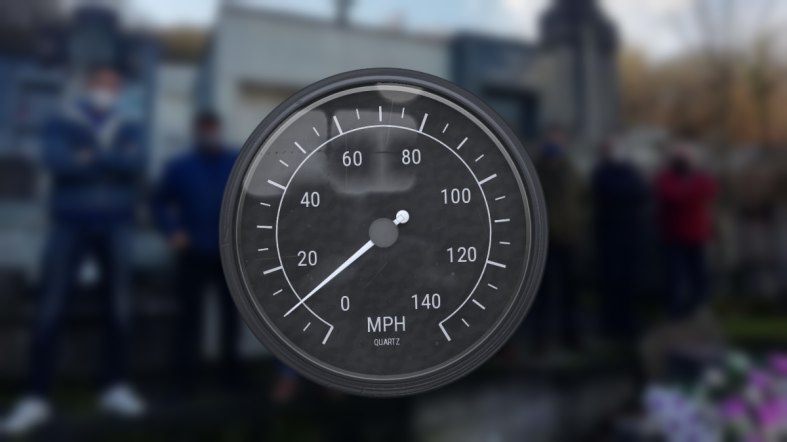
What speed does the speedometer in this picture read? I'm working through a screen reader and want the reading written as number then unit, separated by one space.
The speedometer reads 10 mph
